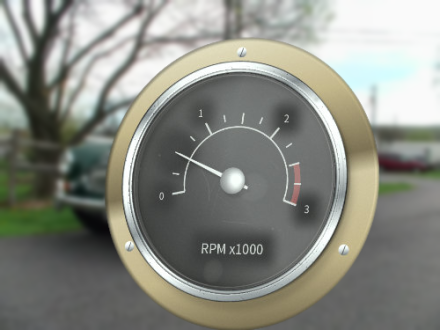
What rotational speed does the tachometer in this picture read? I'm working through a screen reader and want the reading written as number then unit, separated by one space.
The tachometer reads 500 rpm
